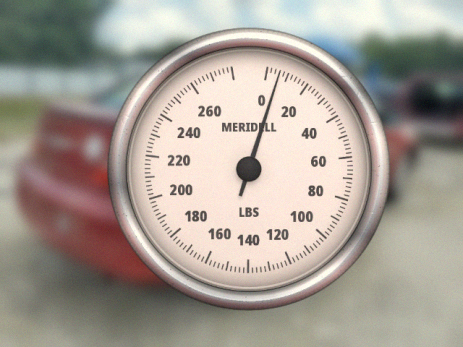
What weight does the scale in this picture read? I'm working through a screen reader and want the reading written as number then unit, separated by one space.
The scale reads 6 lb
